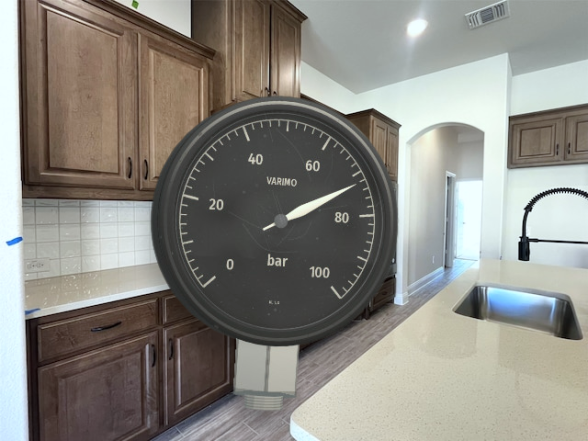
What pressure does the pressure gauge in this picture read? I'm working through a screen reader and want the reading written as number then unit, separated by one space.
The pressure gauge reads 72 bar
